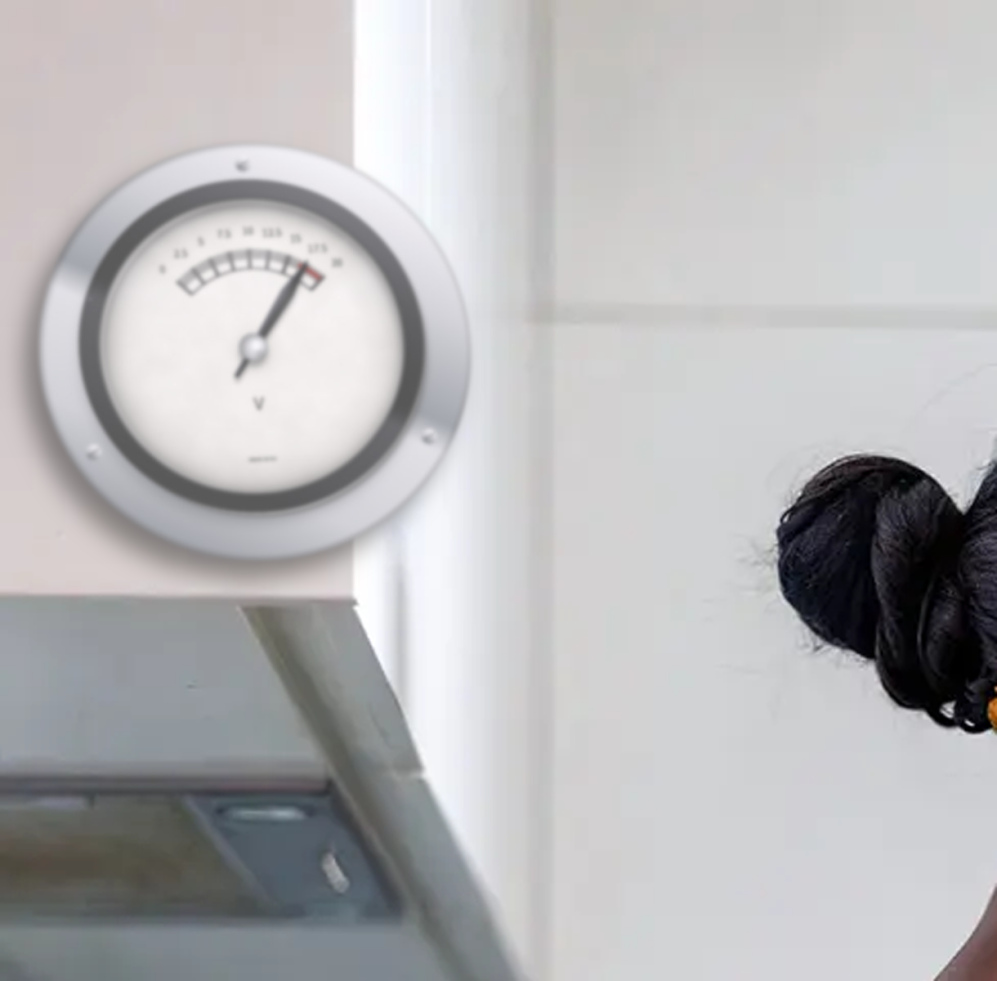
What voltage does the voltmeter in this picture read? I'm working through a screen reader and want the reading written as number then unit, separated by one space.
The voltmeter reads 17.5 V
